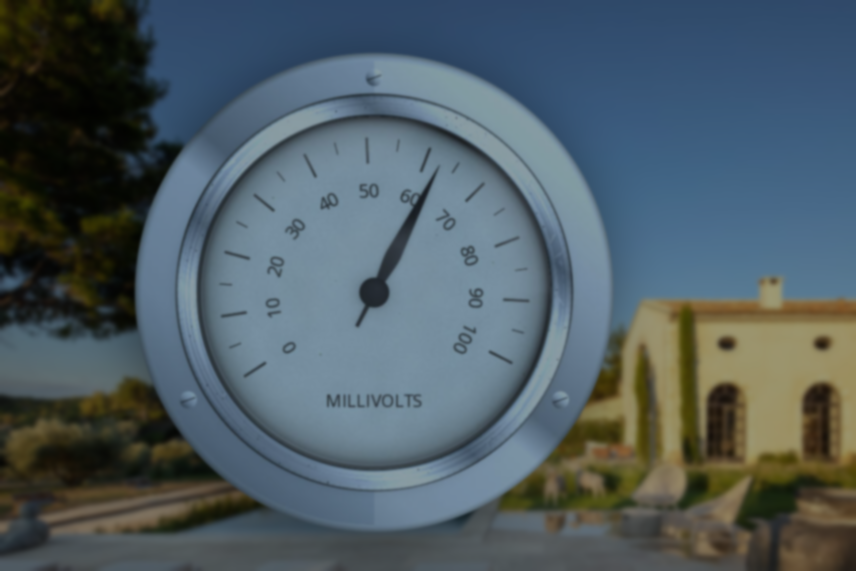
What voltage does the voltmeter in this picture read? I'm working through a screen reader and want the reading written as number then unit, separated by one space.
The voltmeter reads 62.5 mV
